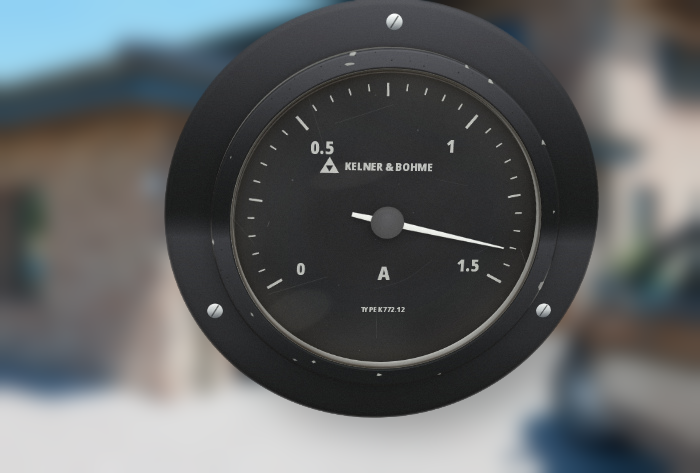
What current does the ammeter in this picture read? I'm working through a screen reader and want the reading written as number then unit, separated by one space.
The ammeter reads 1.4 A
